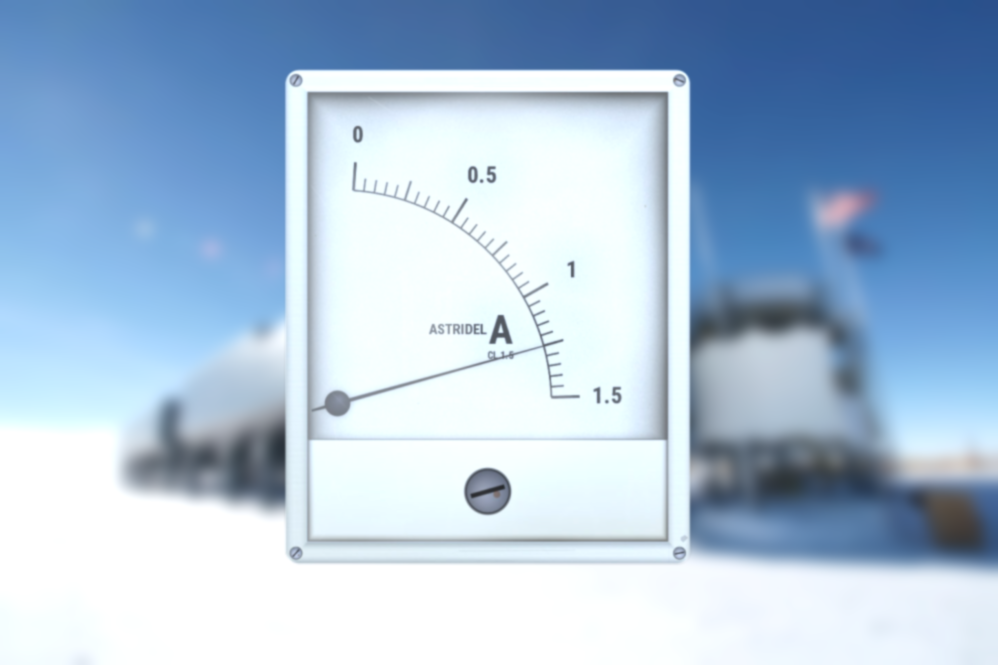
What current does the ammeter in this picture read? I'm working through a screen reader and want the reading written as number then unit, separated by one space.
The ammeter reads 1.25 A
